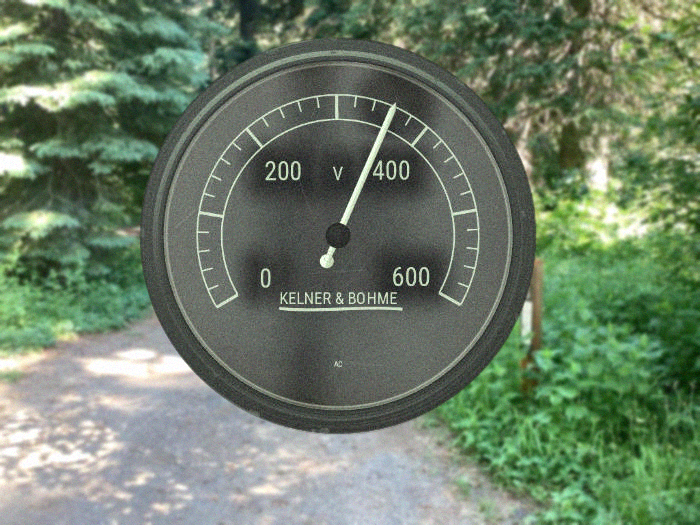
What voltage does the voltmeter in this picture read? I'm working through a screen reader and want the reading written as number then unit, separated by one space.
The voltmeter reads 360 V
